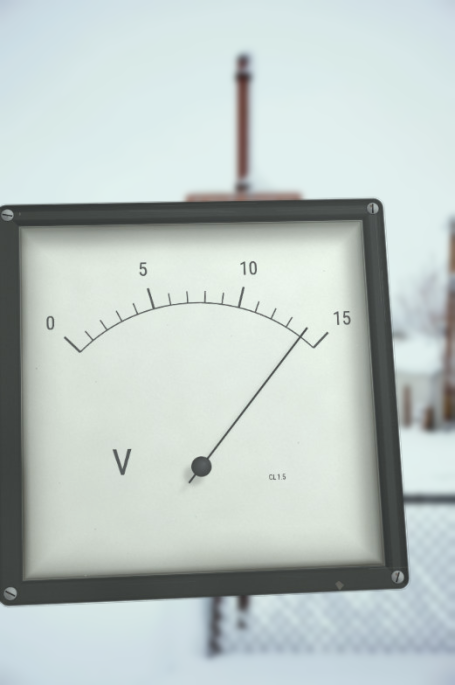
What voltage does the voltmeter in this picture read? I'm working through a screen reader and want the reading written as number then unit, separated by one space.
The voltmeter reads 14 V
